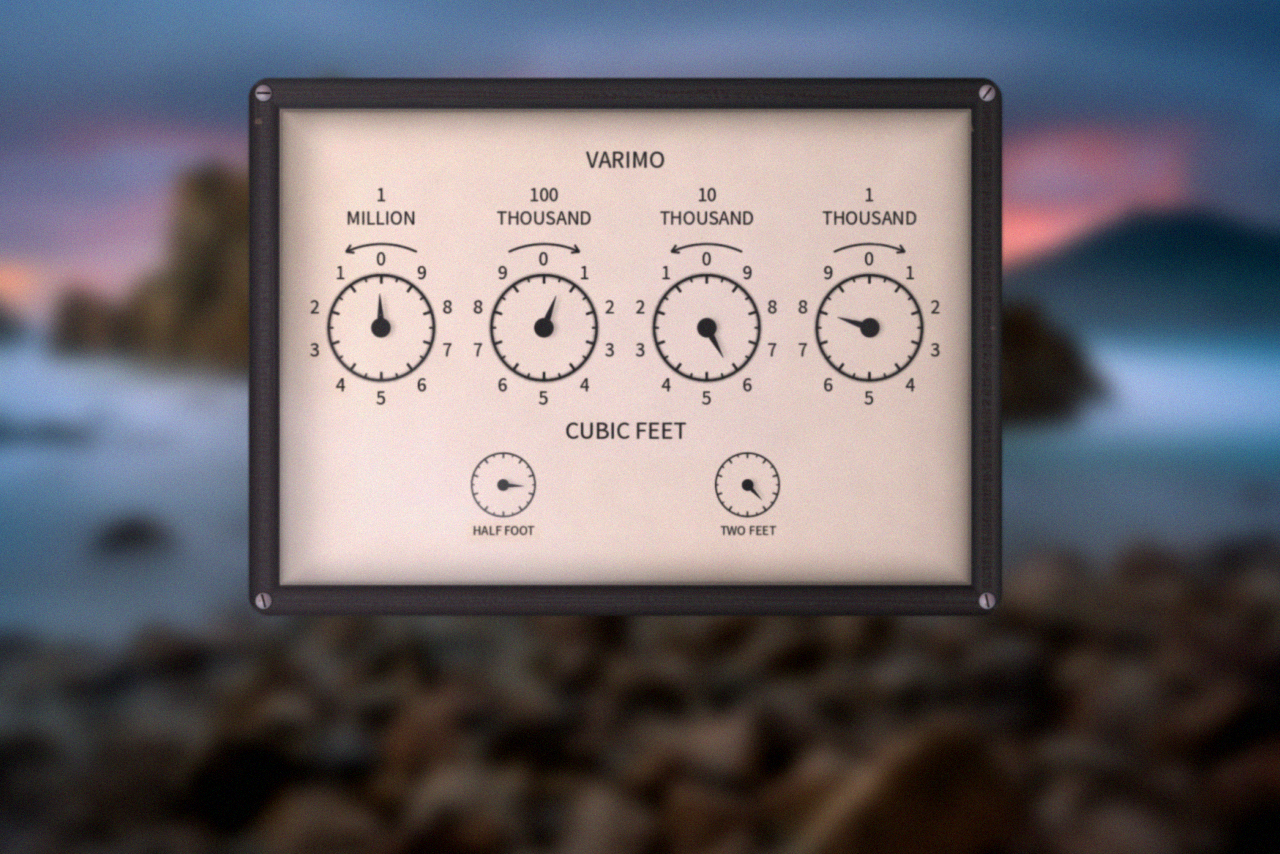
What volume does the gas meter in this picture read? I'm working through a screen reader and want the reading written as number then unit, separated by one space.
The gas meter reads 5800 ft³
